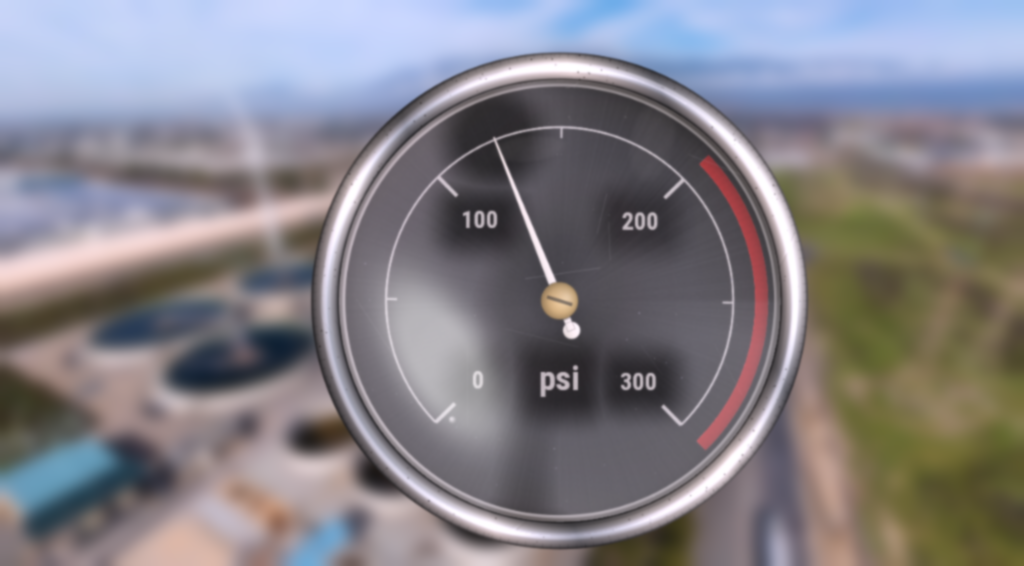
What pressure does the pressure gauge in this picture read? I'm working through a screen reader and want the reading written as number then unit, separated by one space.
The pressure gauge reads 125 psi
